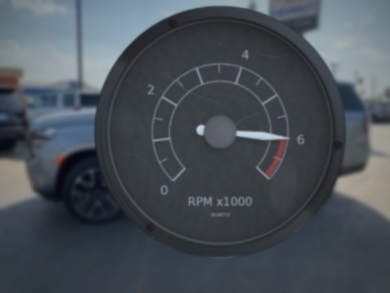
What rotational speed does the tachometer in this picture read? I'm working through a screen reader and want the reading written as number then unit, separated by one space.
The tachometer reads 6000 rpm
